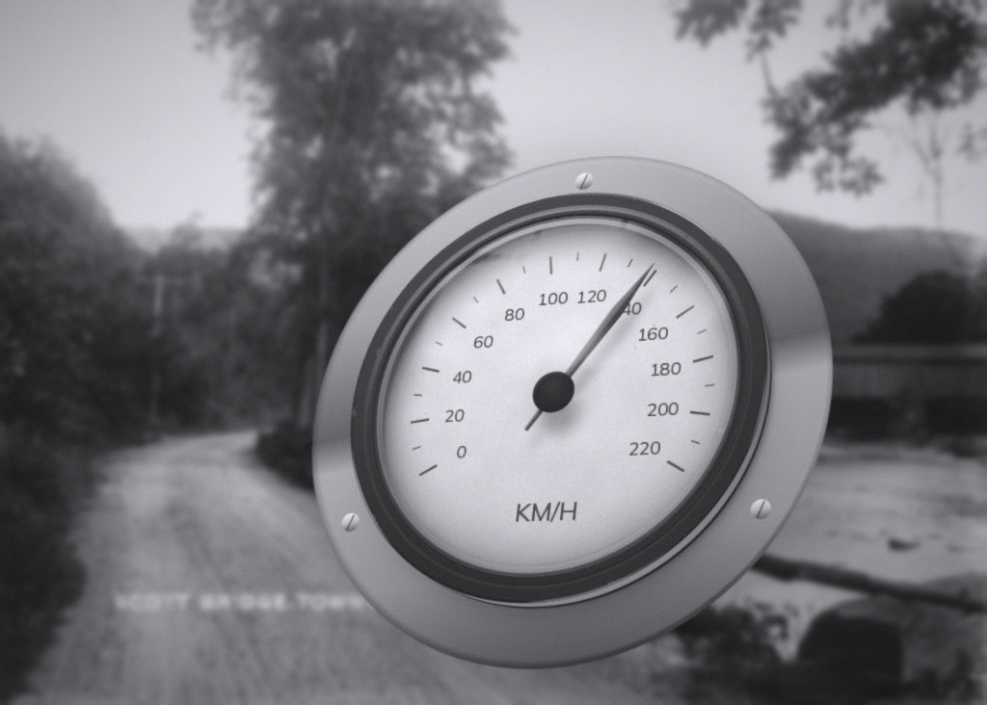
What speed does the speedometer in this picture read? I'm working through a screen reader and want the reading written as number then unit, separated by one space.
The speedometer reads 140 km/h
